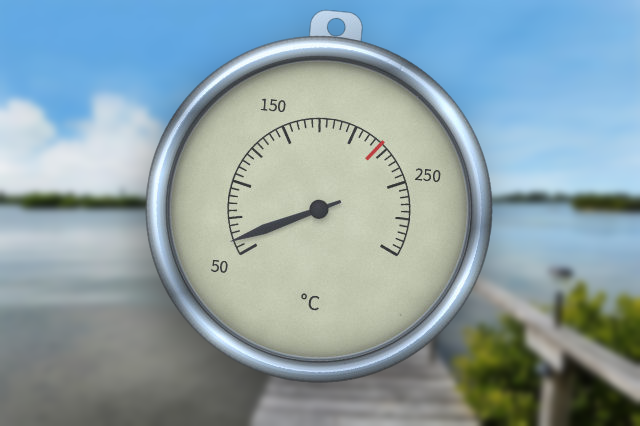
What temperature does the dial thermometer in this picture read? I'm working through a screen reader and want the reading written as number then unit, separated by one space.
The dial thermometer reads 60 °C
